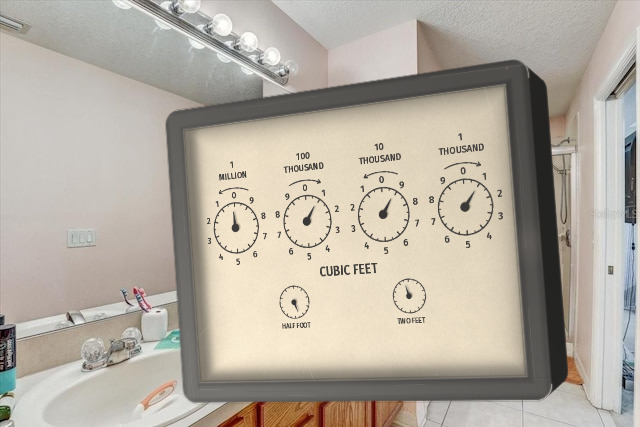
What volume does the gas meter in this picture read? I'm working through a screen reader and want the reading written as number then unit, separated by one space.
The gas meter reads 9100 ft³
